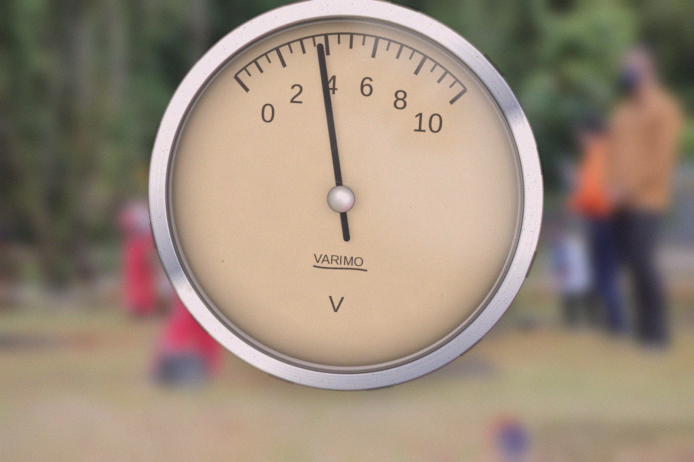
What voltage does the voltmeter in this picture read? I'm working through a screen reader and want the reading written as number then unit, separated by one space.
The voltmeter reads 3.75 V
